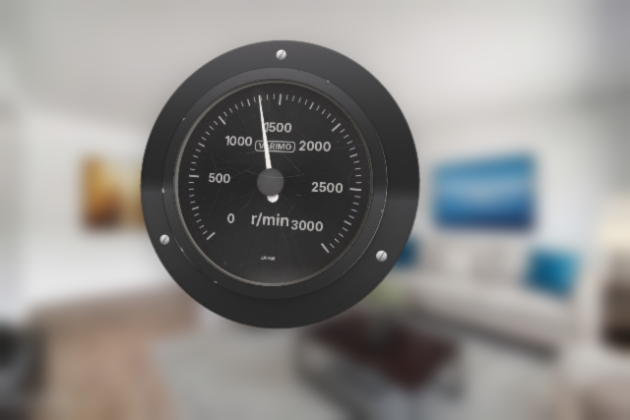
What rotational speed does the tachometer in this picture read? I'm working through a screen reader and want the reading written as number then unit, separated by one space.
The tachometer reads 1350 rpm
